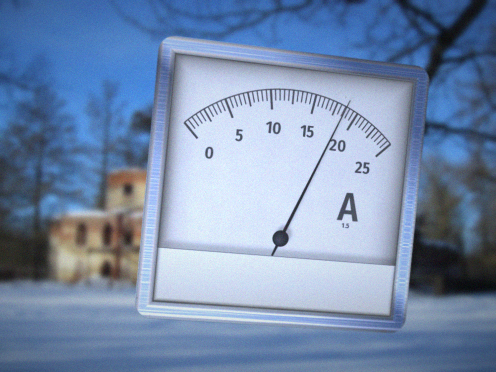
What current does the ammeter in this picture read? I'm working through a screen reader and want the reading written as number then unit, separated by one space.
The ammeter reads 18.5 A
